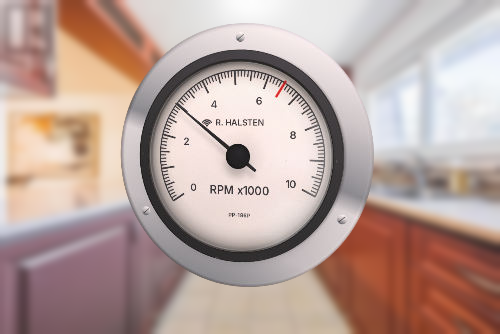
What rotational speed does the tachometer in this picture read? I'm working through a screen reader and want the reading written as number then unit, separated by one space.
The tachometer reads 3000 rpm
